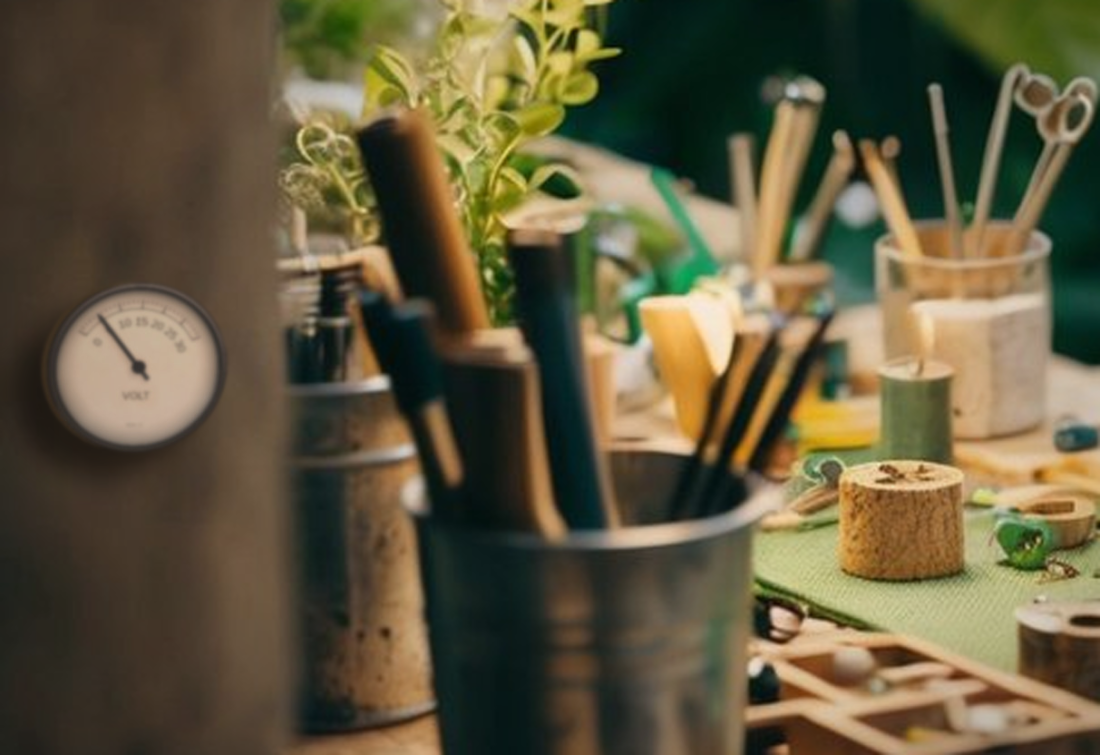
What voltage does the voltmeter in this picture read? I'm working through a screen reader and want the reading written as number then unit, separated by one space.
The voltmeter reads 5 V
